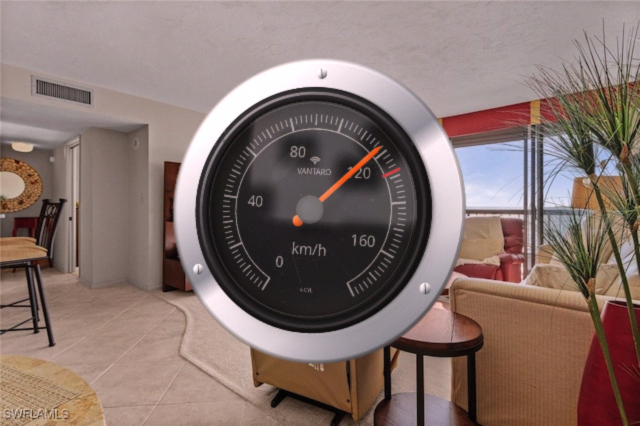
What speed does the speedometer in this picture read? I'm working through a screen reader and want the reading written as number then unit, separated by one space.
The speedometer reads 118 km/h
